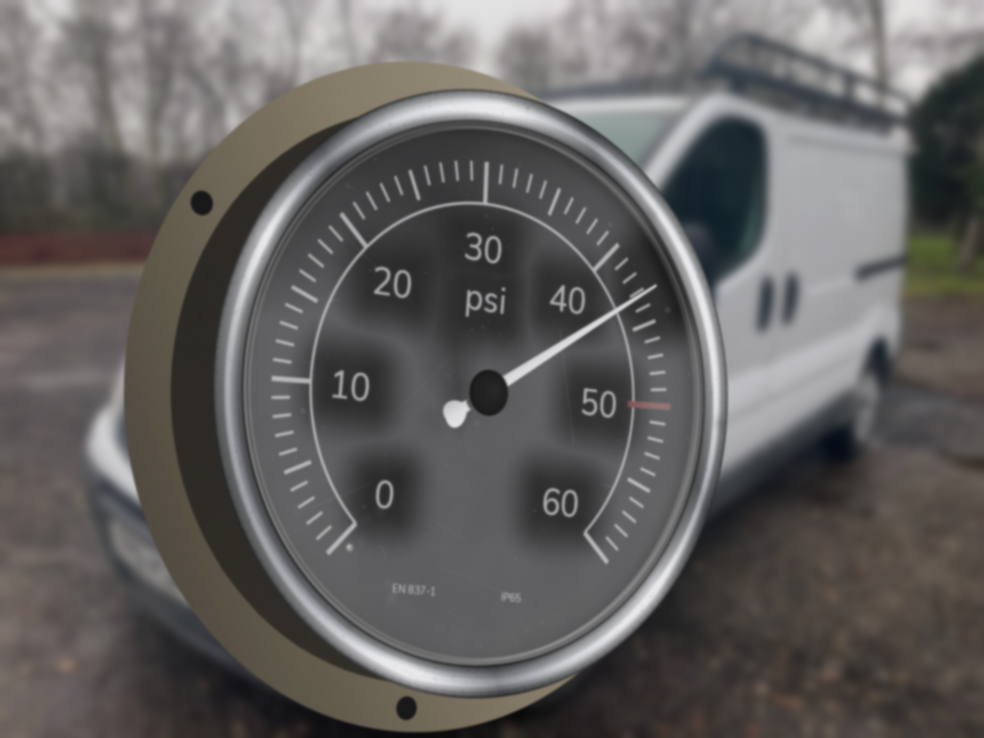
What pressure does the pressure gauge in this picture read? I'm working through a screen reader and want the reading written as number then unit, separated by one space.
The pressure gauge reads 43 psi
